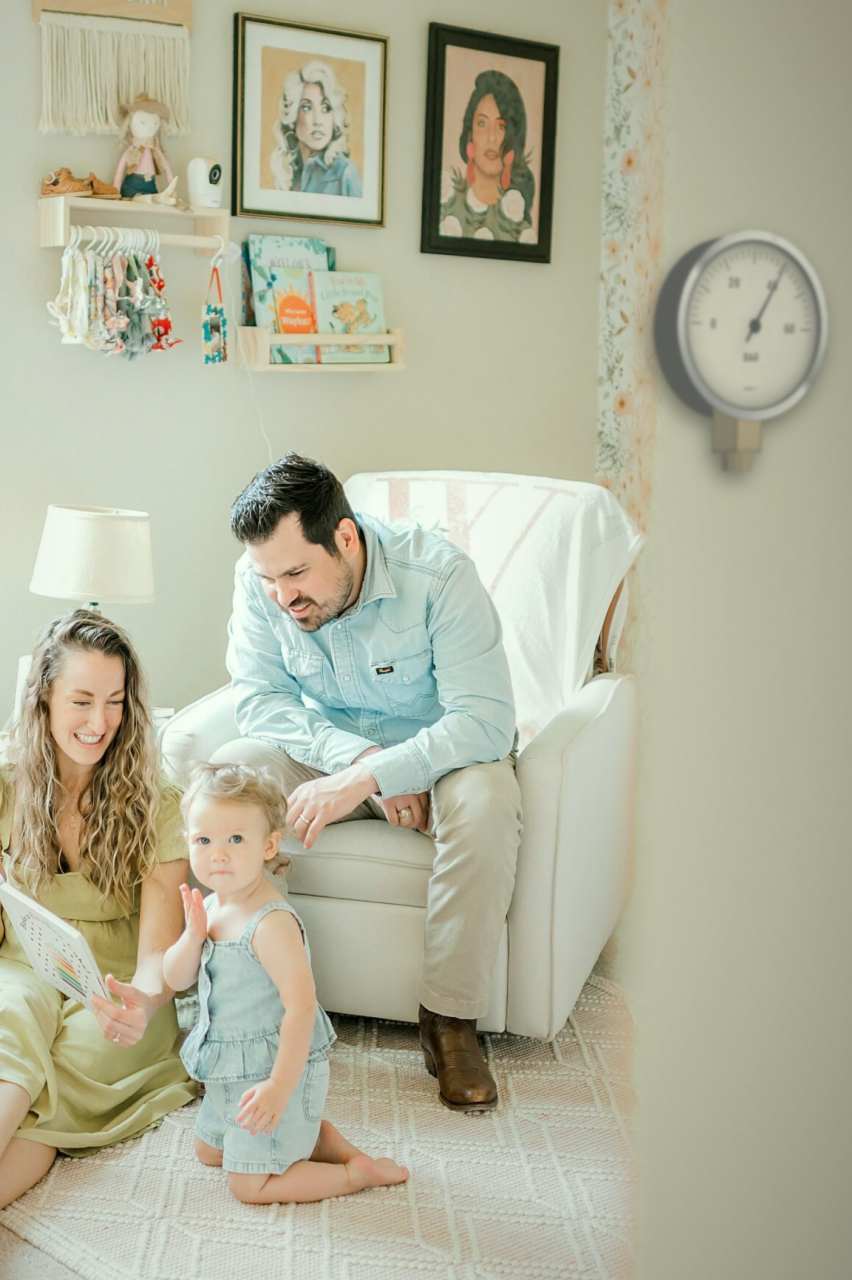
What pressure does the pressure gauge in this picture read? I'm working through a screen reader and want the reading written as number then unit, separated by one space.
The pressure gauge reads 40 bar
